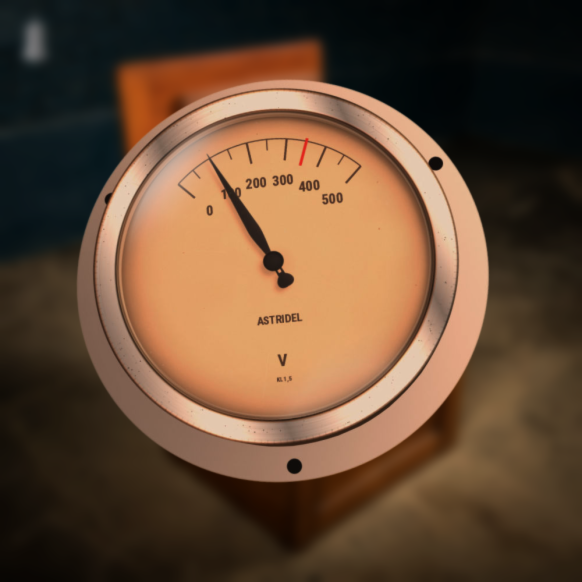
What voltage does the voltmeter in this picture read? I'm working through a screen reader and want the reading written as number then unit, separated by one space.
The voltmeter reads 100 V
